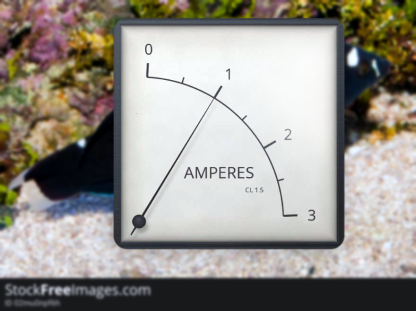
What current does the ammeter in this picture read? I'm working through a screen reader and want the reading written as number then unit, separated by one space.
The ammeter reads 1 A
